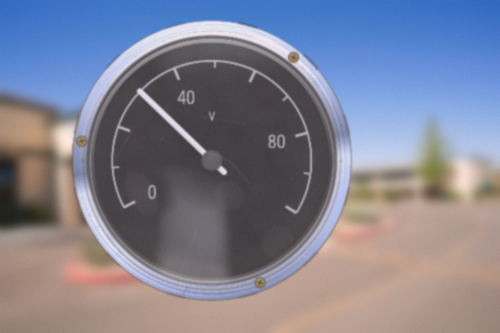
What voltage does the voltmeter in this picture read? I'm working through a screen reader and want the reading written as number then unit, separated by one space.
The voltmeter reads 30 V
